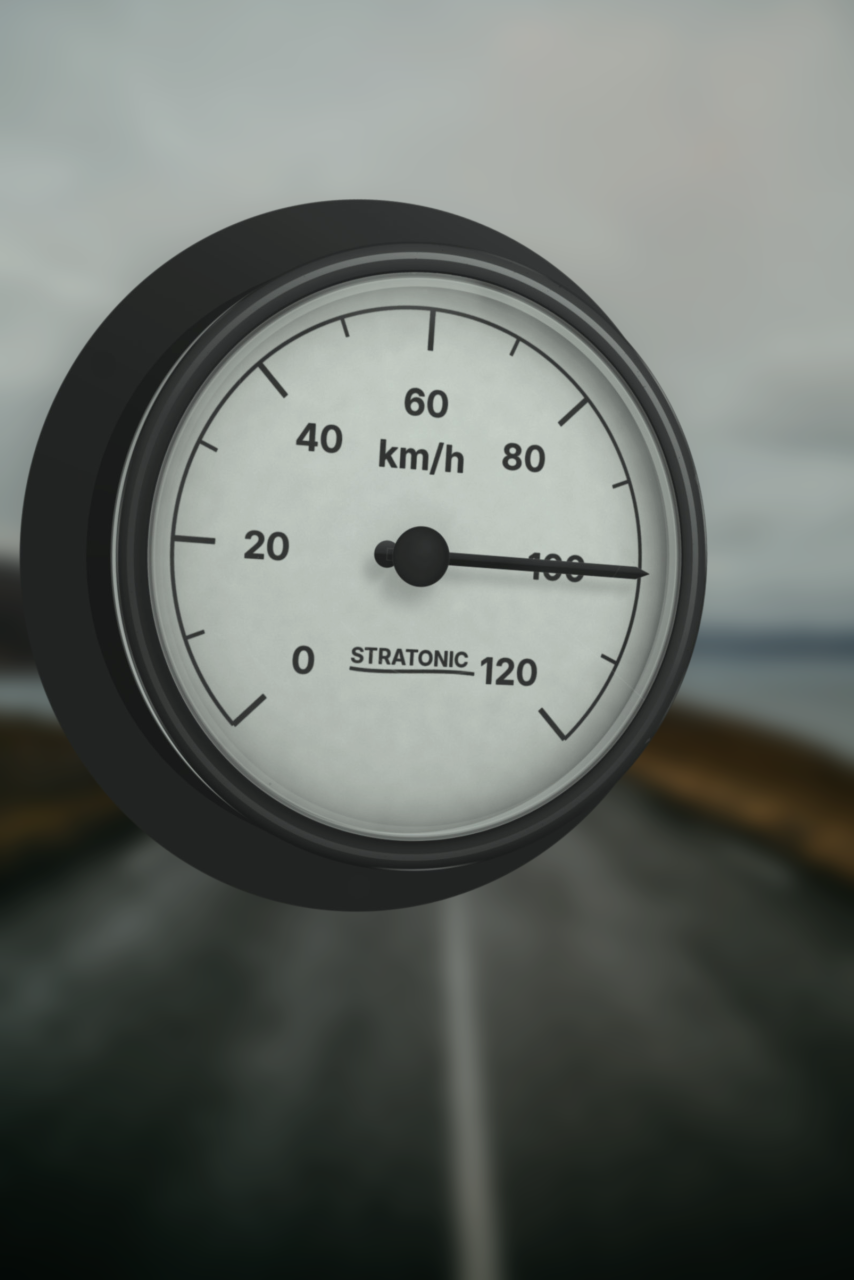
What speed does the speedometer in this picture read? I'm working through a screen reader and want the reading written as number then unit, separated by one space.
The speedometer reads 100 km/h
